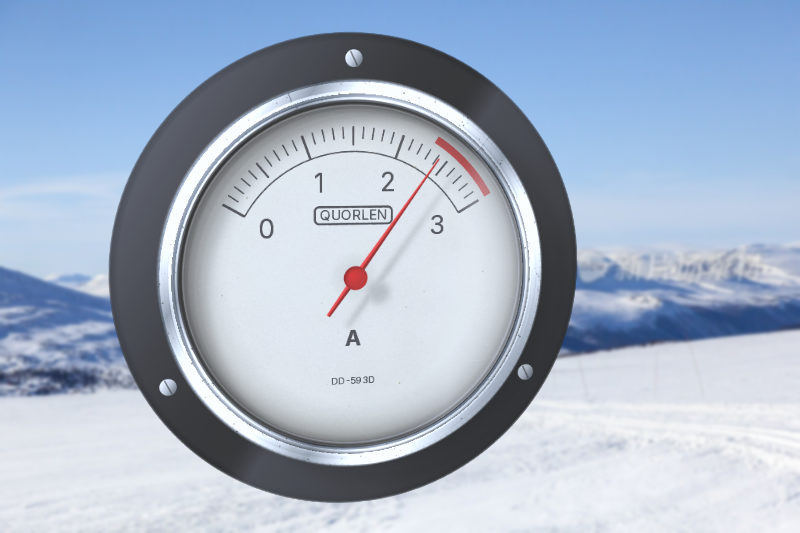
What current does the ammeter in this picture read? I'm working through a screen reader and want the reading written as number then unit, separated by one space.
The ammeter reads 2.4 A
